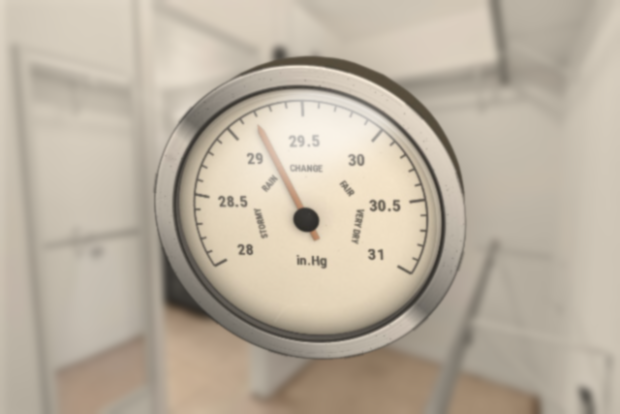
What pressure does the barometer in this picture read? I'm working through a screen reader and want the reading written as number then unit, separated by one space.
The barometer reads 29.2 inHg
